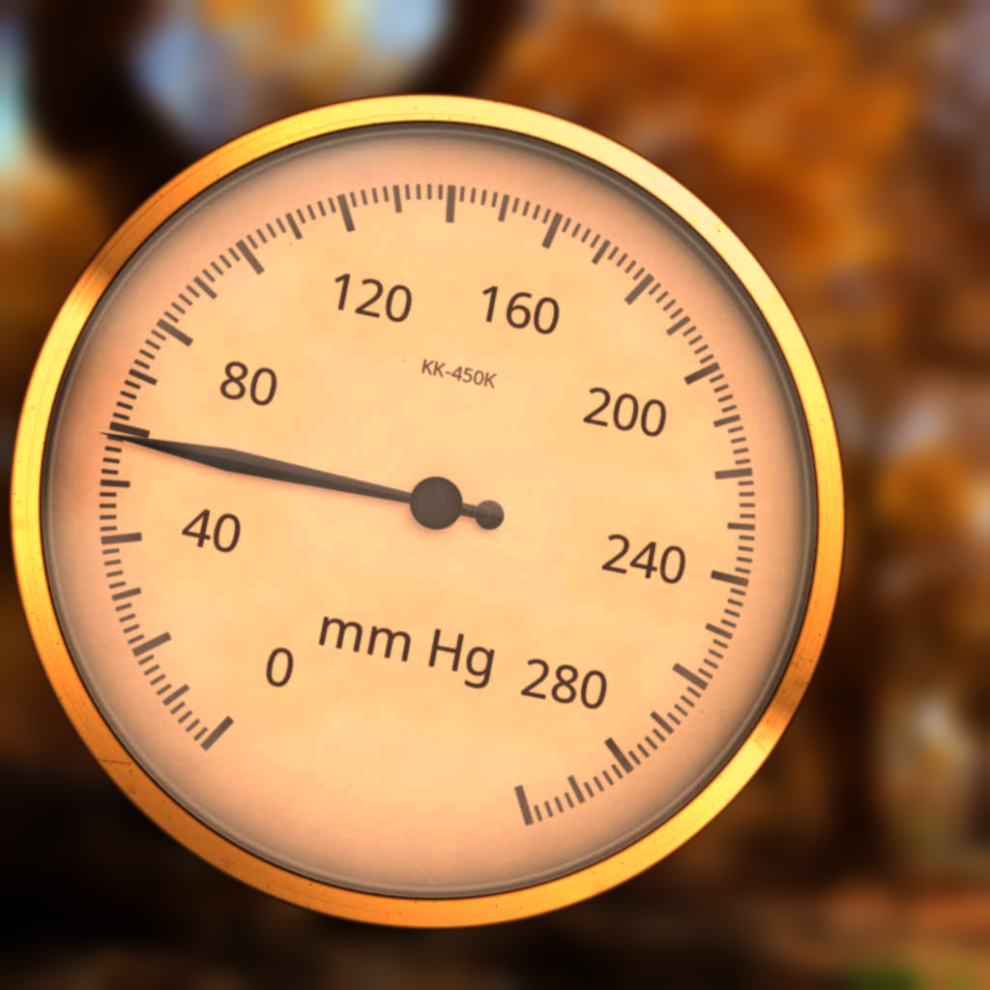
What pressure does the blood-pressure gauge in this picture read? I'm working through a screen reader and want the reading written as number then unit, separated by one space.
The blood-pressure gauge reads 58 mmHg
